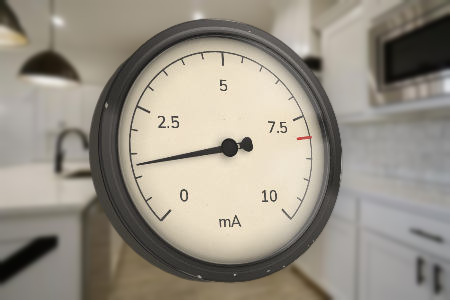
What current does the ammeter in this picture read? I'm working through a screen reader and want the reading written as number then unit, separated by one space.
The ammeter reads 1.25 mA
